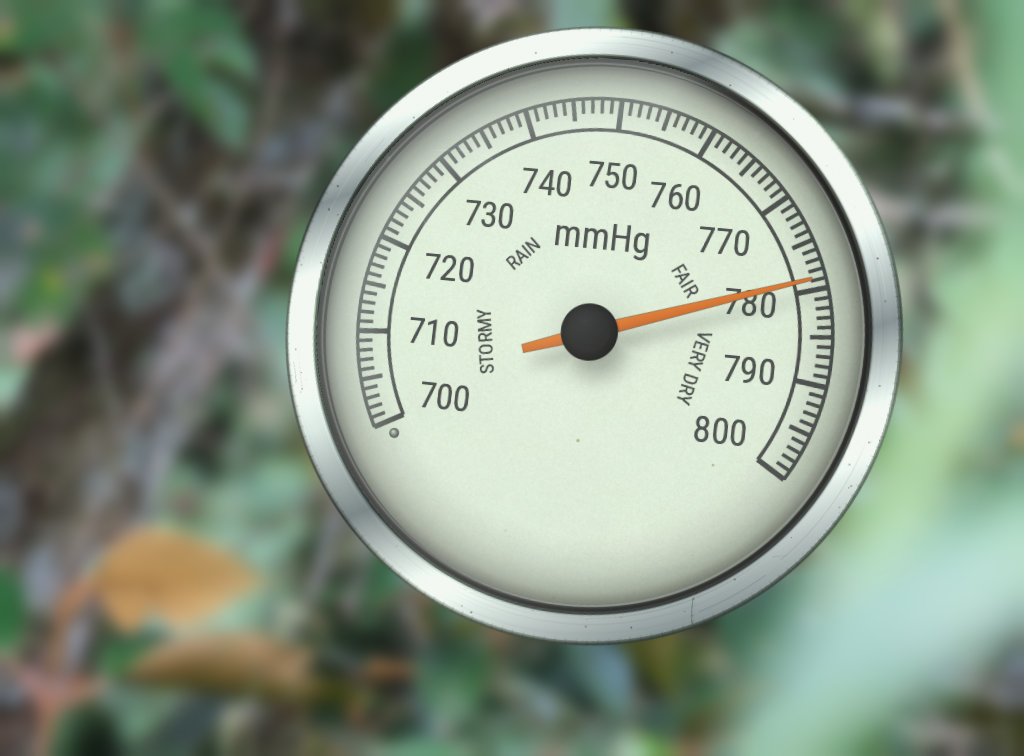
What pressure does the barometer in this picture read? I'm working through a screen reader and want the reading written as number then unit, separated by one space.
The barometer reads 779 mmHg
